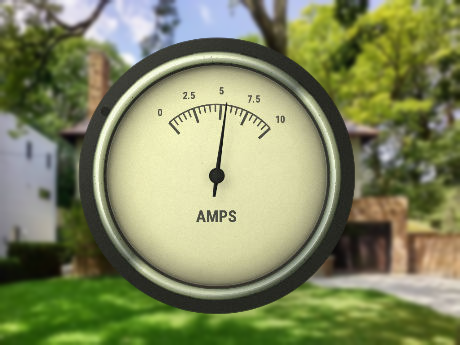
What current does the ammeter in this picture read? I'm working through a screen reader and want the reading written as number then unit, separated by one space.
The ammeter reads 5.5 A
